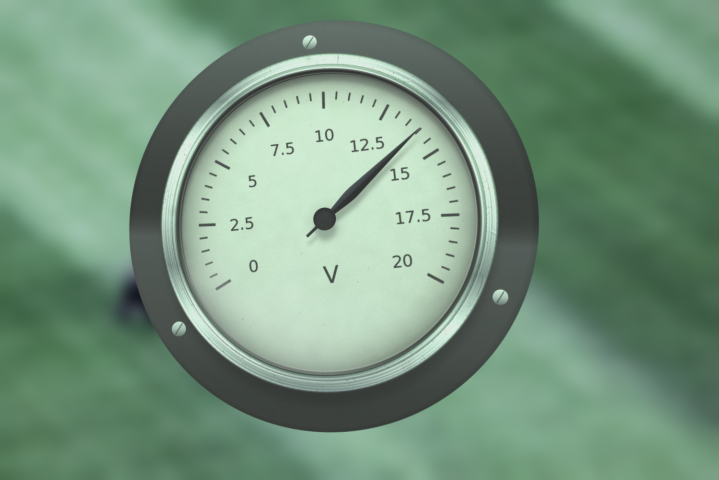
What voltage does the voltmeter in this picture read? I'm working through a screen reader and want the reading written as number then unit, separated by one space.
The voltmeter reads 14 V
